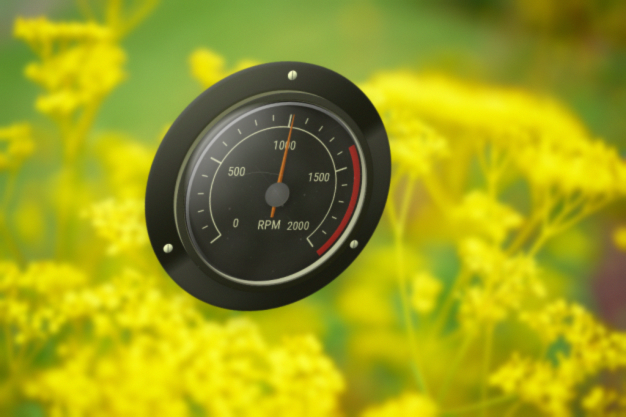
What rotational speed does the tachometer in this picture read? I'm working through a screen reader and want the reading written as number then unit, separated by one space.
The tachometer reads 1000 rpm
